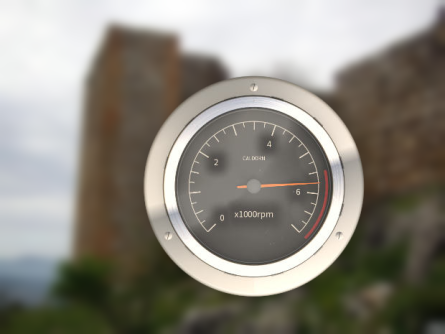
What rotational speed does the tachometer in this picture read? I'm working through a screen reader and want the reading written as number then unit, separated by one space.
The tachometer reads 5750 rpm
